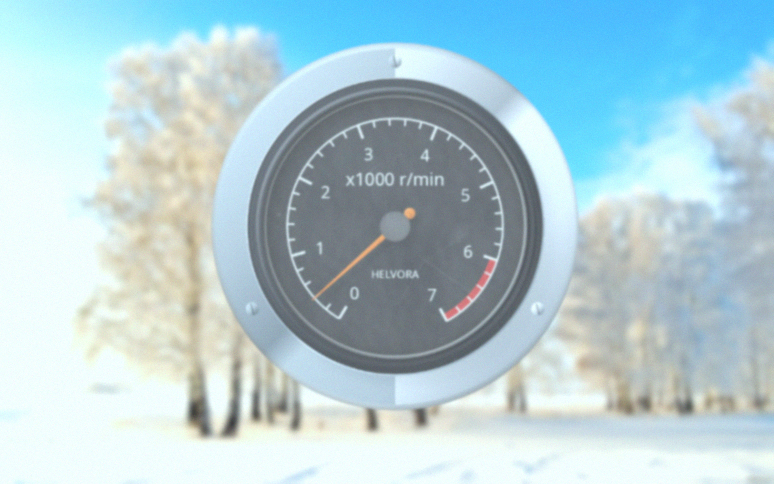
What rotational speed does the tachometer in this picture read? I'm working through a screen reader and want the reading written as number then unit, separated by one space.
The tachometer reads 400 rpm
